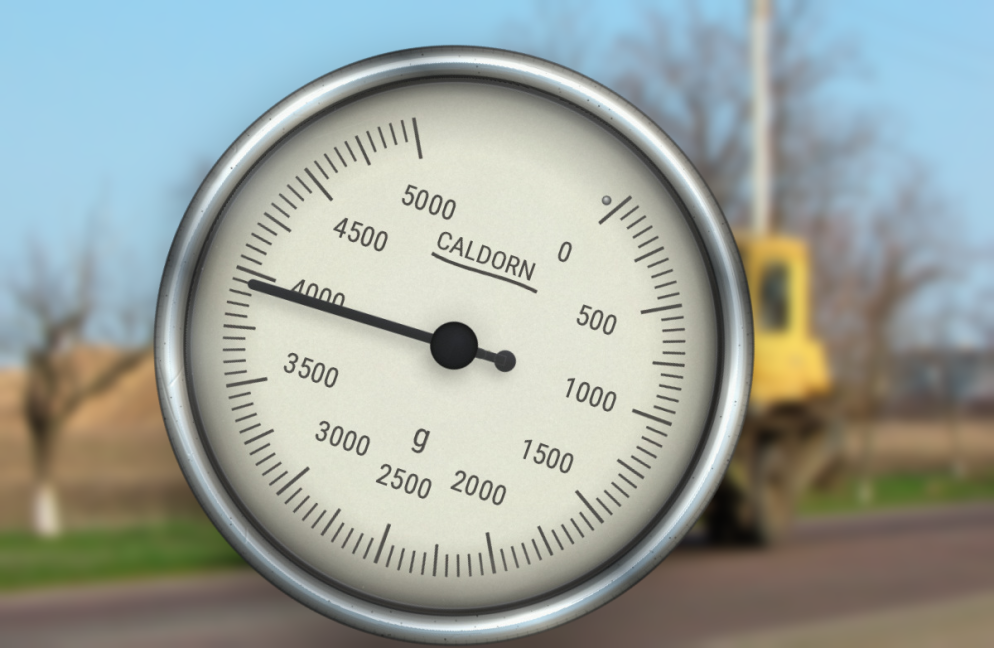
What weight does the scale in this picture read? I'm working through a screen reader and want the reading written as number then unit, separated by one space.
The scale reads 3950 g
